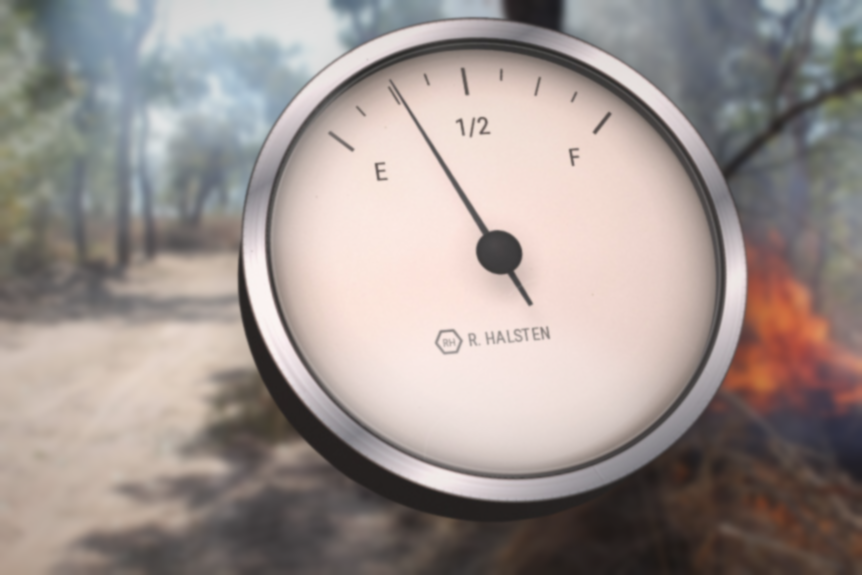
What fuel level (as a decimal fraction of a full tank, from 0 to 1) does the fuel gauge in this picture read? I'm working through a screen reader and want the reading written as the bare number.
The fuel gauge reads 0.25
